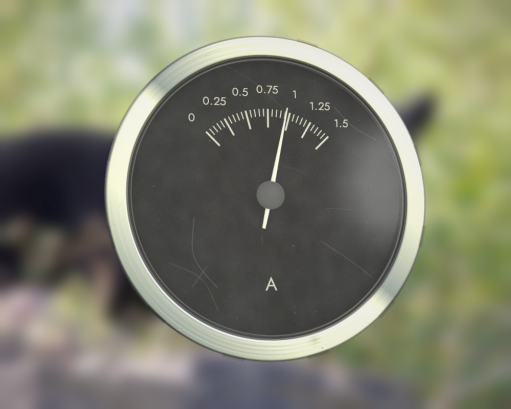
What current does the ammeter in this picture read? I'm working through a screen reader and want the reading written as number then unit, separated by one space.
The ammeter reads 0.95 A
